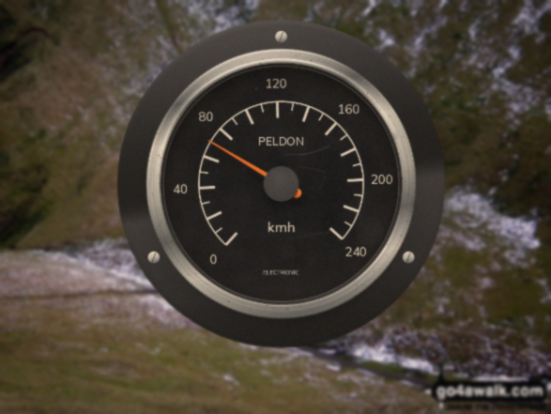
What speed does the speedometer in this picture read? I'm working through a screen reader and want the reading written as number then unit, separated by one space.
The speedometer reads 70 km/h
